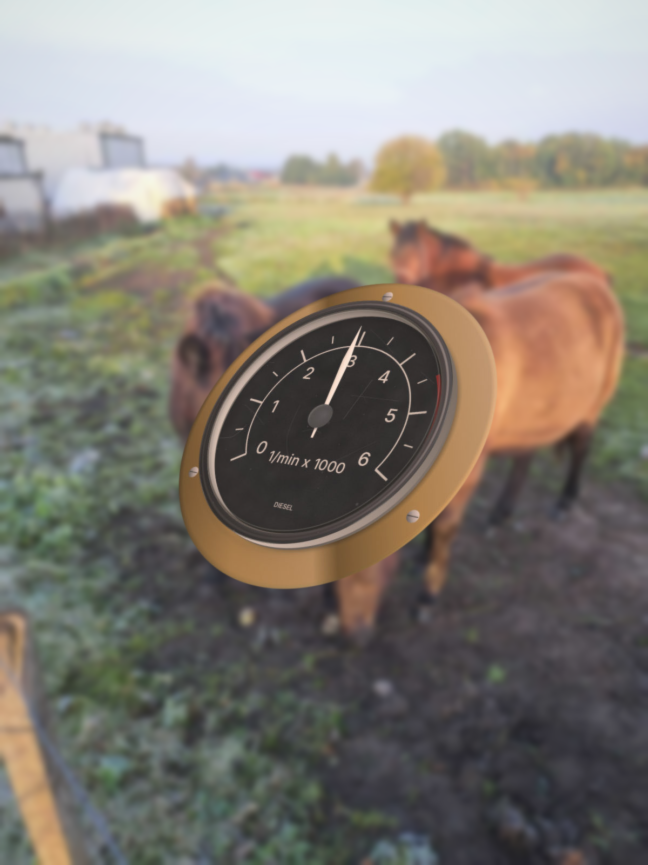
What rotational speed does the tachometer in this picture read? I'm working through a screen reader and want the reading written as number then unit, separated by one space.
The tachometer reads 3000 rpm
